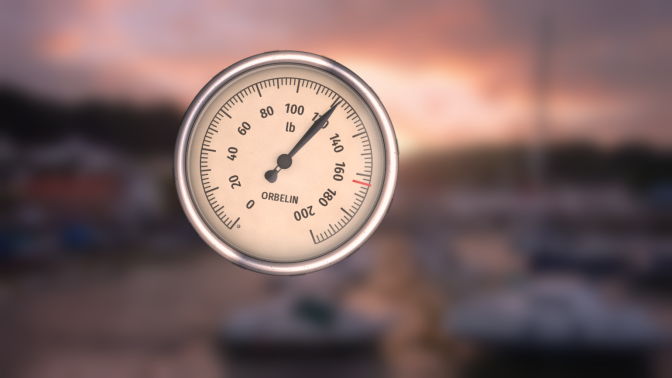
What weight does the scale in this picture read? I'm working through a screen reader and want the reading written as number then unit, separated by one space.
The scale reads 122 lb
